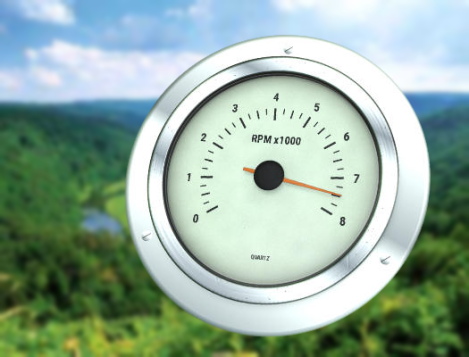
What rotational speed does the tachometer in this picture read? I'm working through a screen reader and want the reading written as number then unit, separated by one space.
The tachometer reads 7500 rpm
